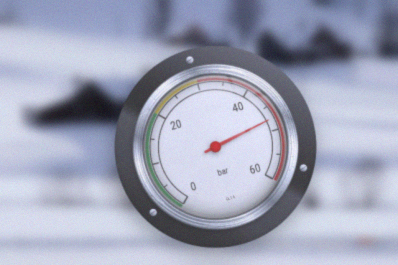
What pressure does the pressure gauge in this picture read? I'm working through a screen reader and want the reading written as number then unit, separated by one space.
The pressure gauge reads 47.5 bar
